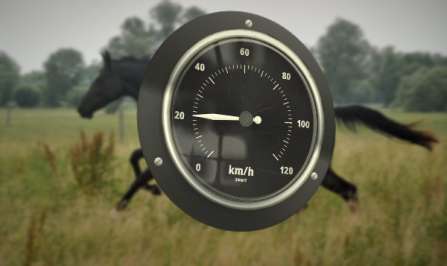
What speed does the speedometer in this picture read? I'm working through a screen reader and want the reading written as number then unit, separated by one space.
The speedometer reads 20 km/h
